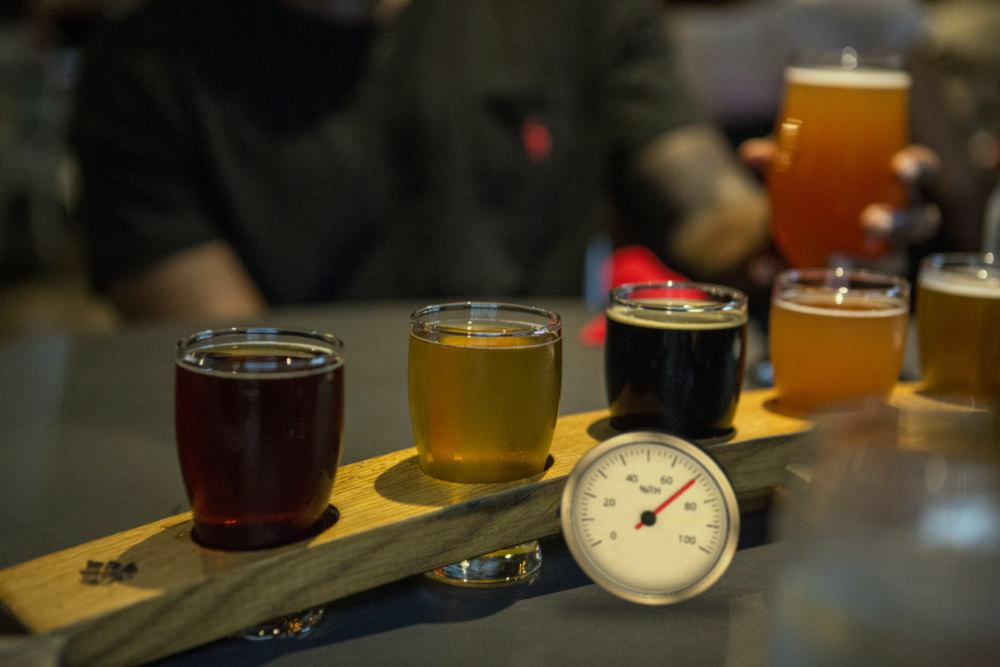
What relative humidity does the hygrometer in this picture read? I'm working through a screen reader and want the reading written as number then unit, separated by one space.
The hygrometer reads 70 %
